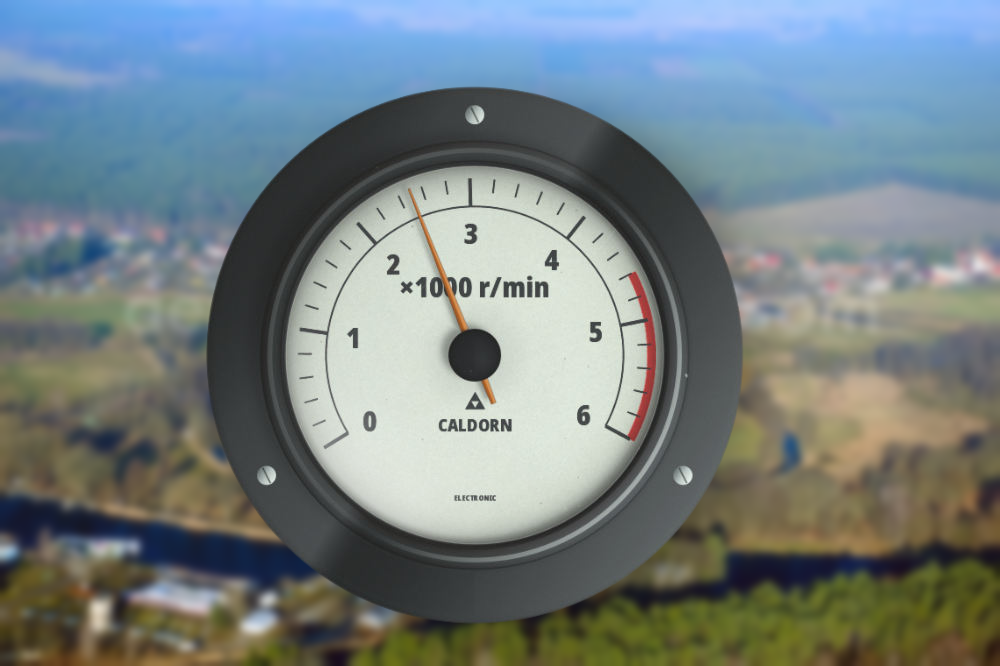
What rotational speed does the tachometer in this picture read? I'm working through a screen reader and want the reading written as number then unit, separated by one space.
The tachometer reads 2500 rpm
